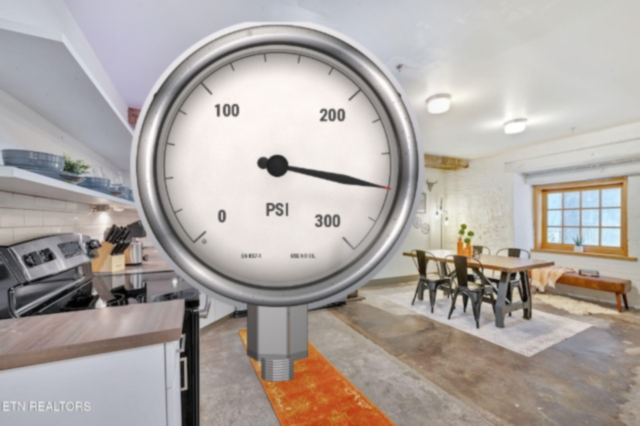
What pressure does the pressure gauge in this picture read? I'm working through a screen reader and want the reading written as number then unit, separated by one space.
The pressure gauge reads 260 psi
